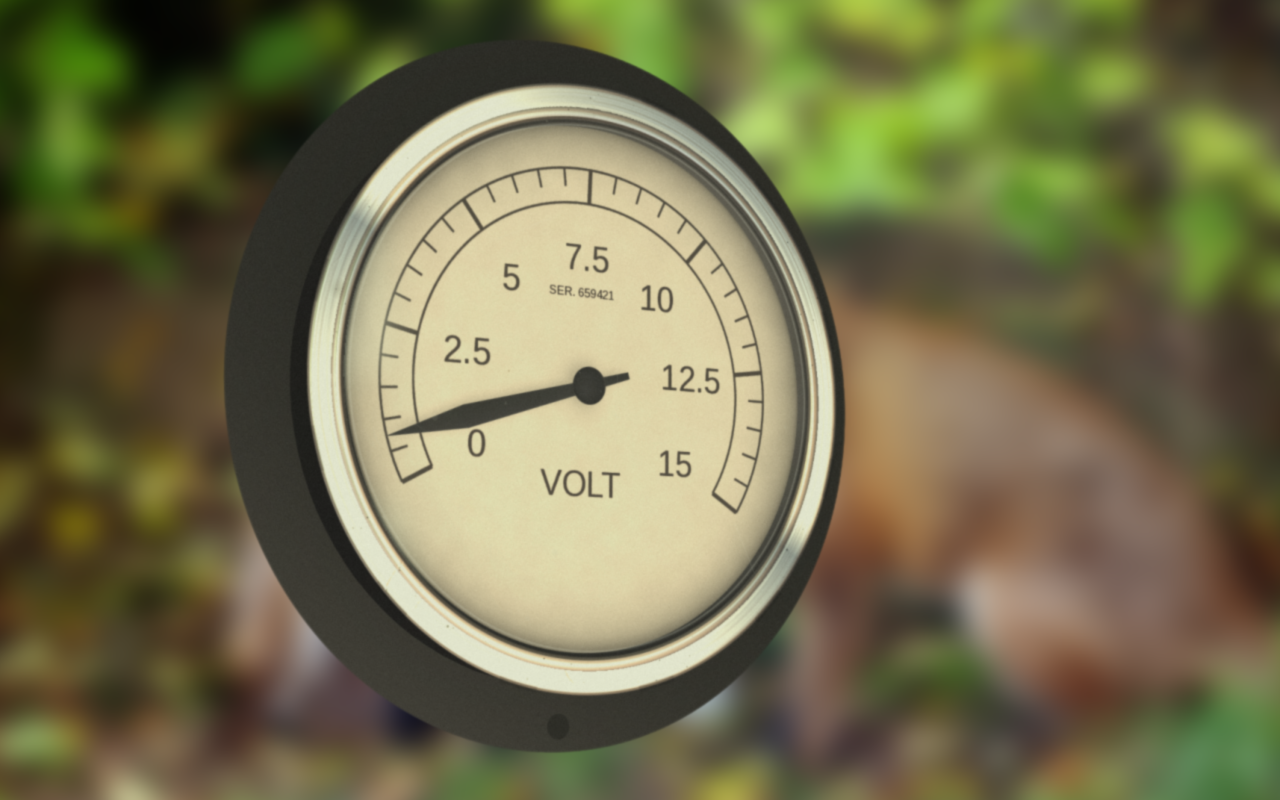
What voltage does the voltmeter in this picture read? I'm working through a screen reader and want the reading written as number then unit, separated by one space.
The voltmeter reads 0.75 V
